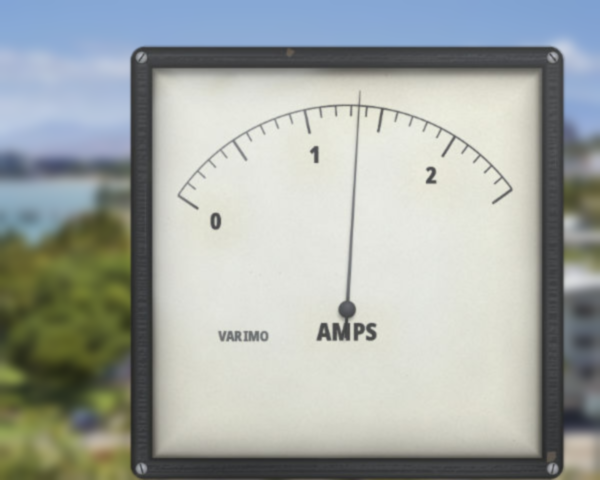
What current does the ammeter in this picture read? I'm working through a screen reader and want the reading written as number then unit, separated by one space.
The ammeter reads 1.35 A
